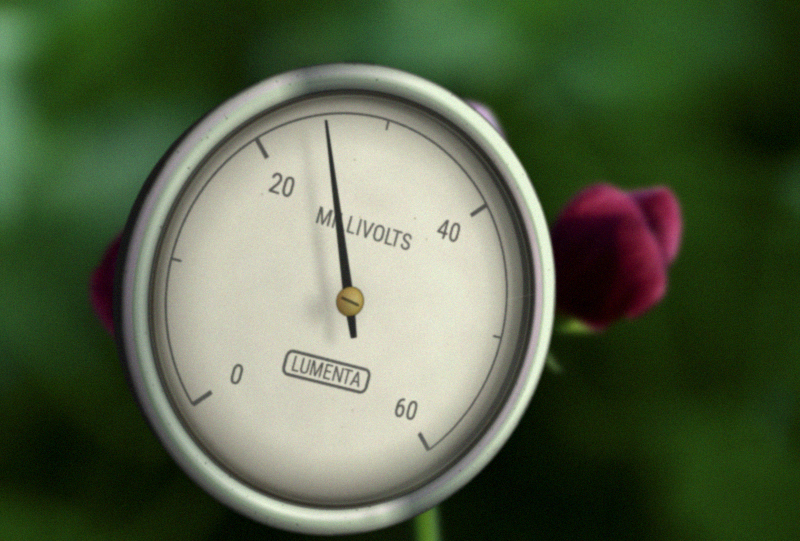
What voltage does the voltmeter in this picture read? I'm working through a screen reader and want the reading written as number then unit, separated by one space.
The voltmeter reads 25 mV
